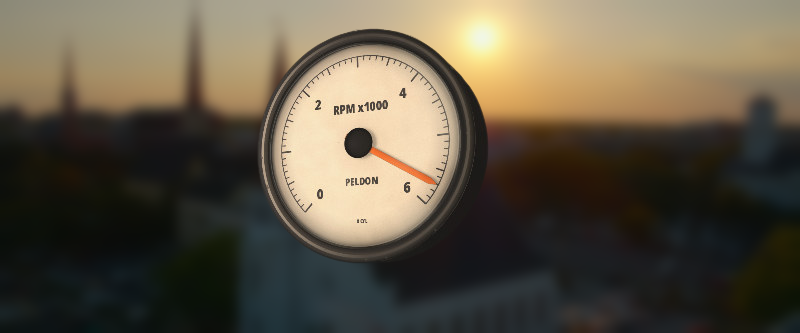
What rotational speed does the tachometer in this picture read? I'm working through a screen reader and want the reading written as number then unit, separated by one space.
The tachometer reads 5700 rpm
